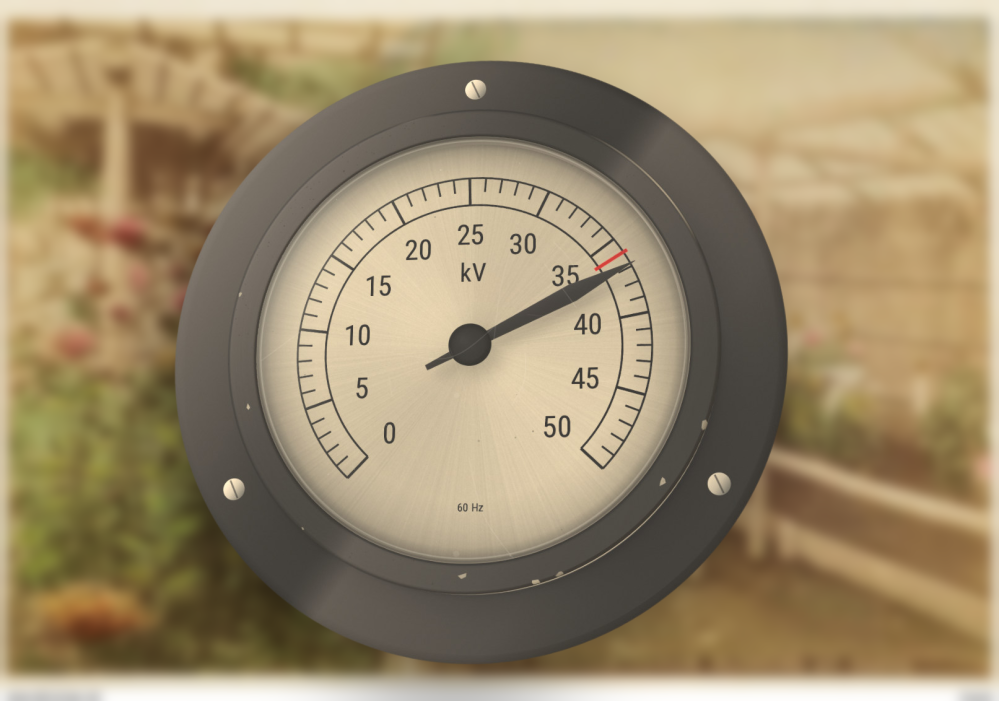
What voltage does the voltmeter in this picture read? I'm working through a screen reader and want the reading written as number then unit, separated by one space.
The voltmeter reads 37 kV
